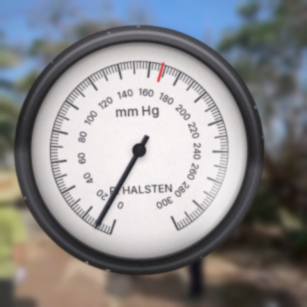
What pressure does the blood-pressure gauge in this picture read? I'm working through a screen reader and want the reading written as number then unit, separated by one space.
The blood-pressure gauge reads 10 mmHg
